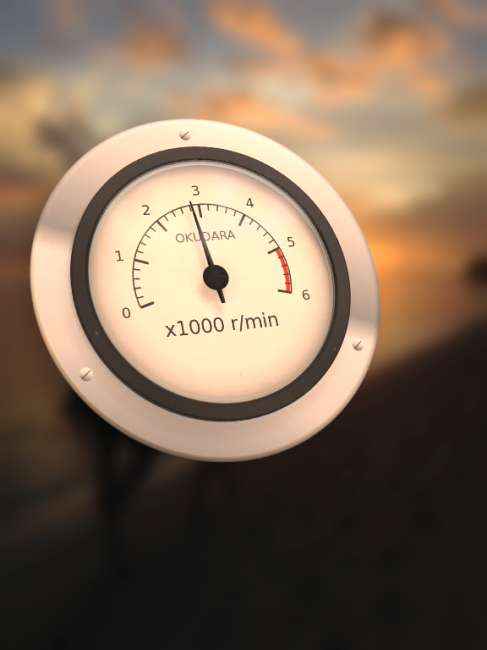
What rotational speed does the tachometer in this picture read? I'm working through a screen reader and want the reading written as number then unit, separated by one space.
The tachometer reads 2800 rpm
